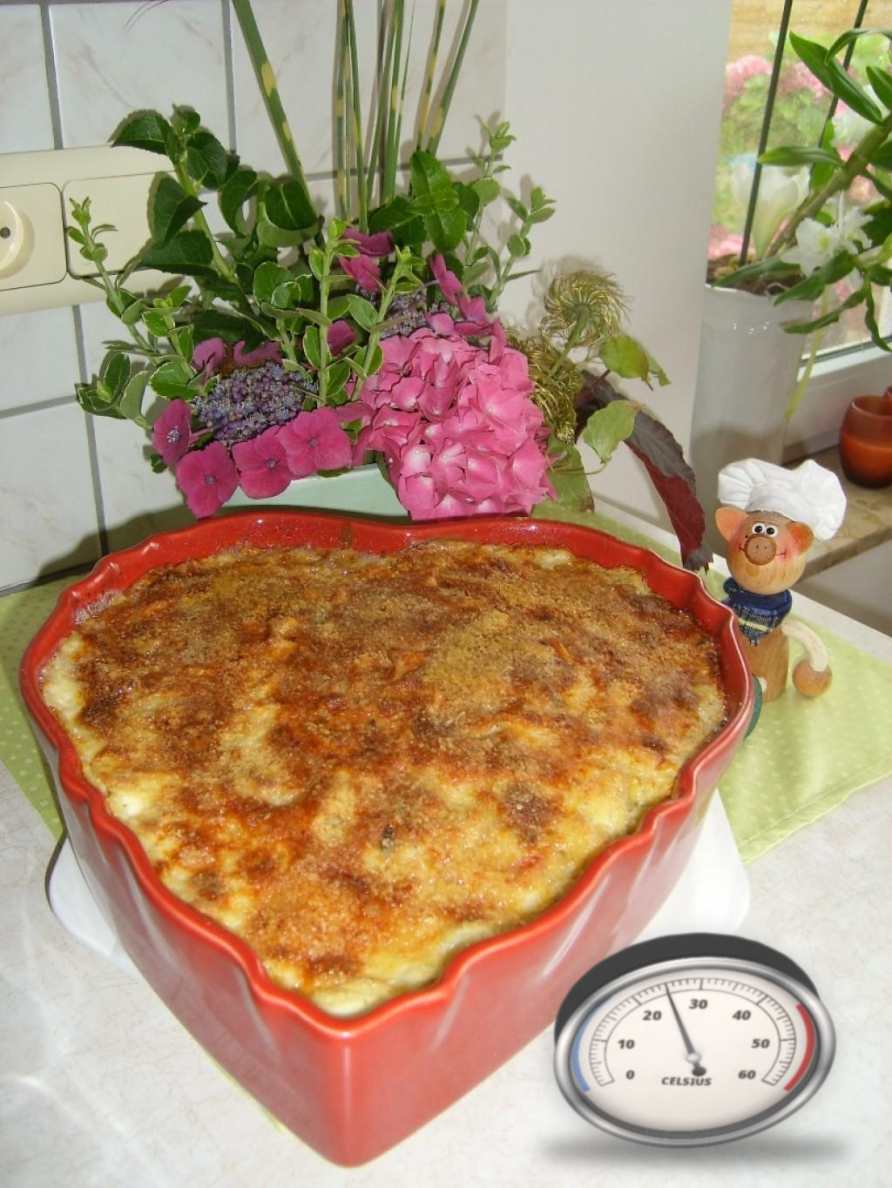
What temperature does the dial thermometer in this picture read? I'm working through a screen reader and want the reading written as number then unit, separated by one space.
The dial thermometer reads 25 °C
